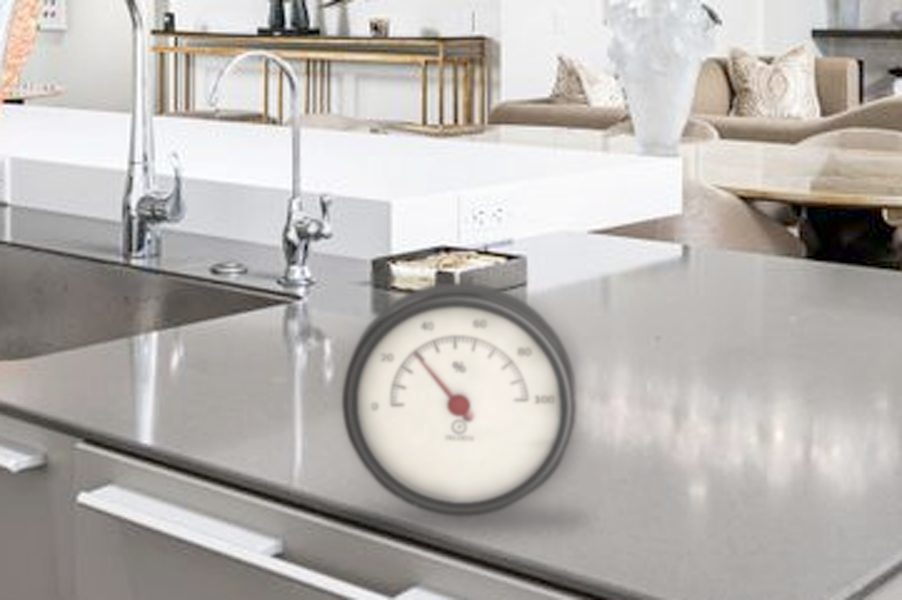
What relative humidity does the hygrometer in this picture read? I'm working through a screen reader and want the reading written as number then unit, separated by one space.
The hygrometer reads 30 %
